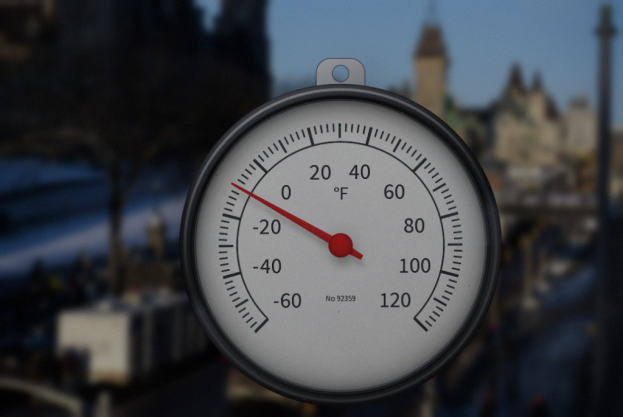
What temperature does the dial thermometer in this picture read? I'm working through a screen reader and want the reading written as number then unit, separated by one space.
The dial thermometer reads -10 °F
